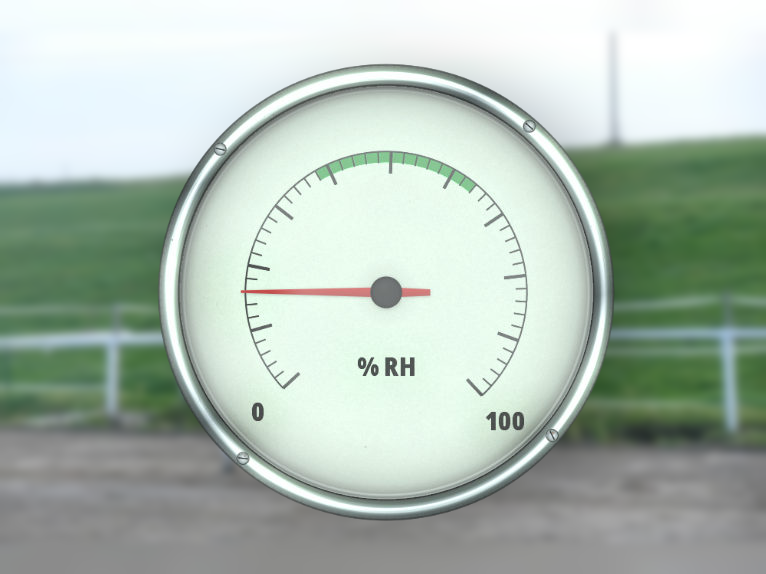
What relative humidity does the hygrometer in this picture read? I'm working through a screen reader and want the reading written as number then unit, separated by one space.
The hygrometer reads 16 %
